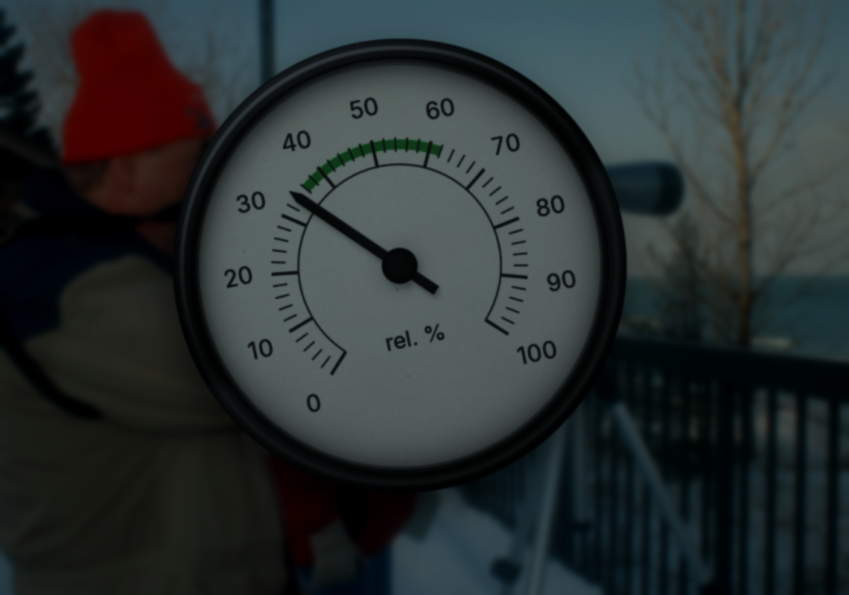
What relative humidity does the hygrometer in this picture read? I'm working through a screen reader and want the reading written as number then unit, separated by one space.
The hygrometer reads 34 %
